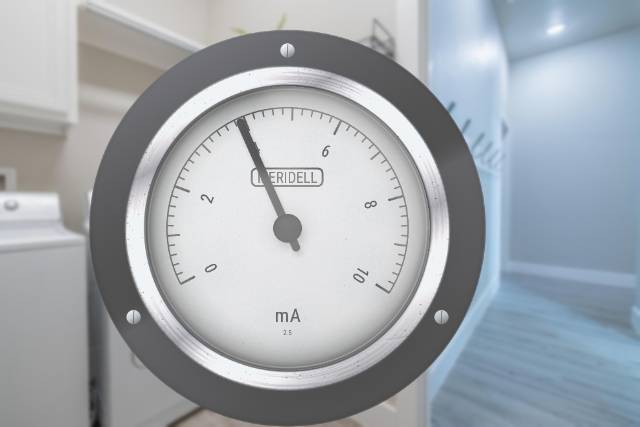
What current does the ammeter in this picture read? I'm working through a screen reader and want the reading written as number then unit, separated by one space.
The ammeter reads 3.9 mA
